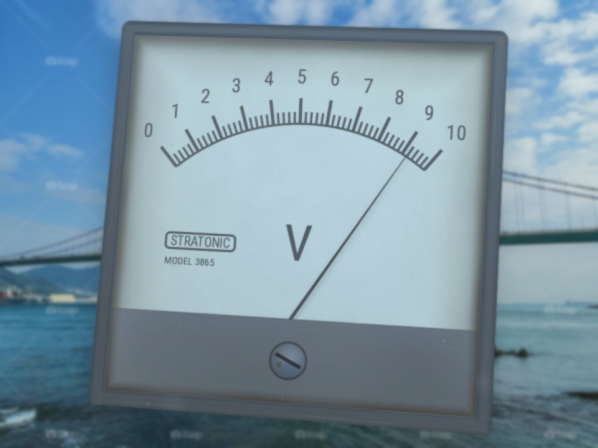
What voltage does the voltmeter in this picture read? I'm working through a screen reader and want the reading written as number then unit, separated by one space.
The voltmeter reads 9.2 V
